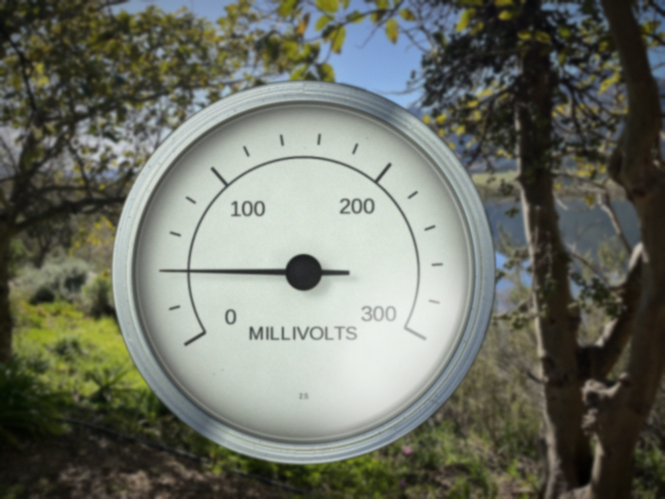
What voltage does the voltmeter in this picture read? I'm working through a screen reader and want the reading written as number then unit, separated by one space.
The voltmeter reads 40 mV
